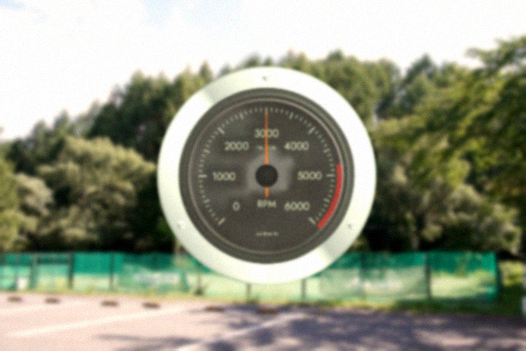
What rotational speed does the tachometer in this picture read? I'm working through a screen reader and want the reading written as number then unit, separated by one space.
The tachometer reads 3000 rpm
